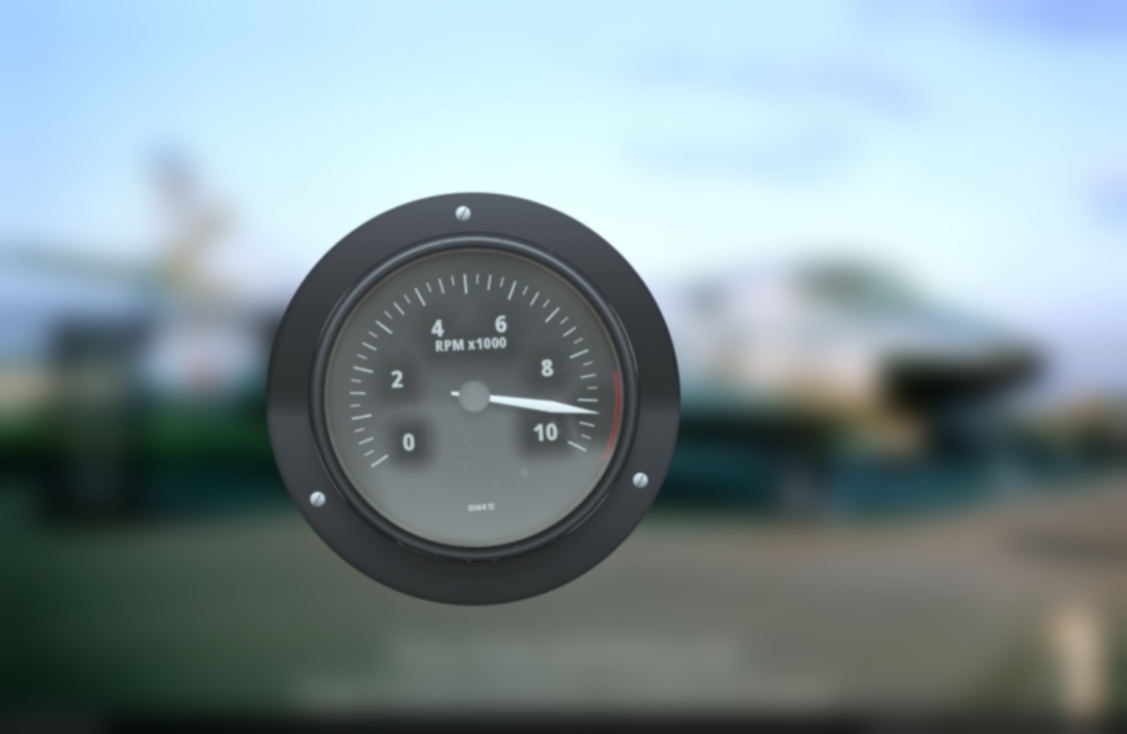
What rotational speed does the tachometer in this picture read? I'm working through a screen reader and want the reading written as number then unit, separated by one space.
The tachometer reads 9250 rpm
